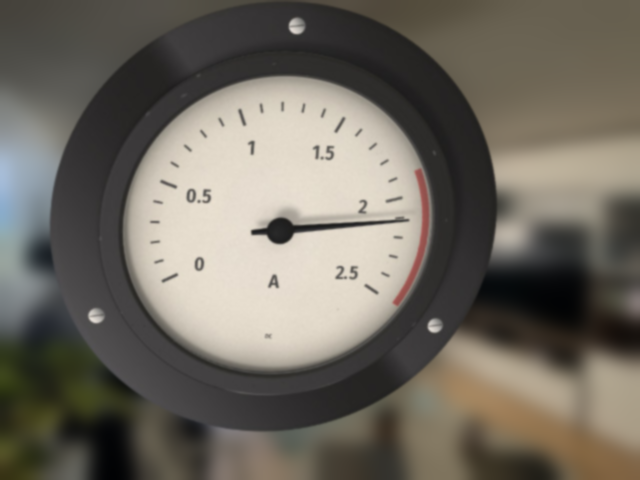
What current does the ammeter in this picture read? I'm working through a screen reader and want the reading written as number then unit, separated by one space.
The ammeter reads 2.1 A
